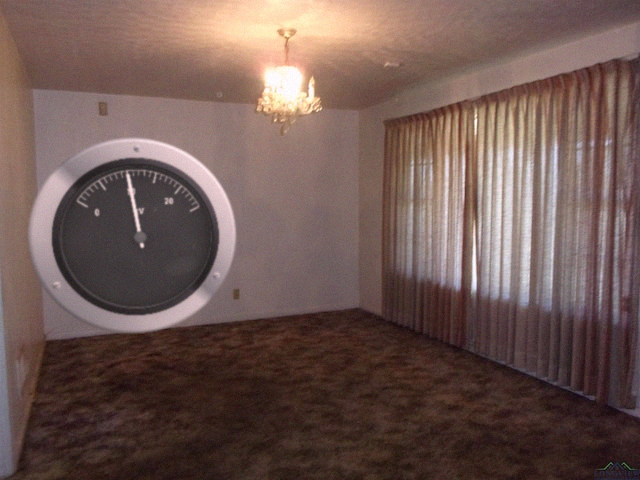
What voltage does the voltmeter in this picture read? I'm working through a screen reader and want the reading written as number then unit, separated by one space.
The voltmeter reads 10 kV
